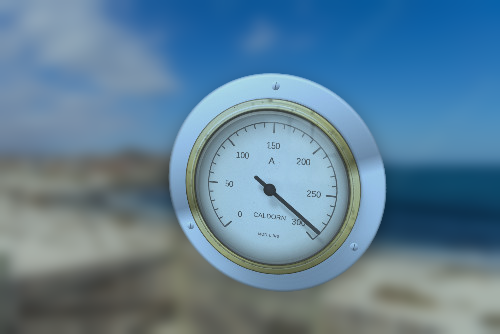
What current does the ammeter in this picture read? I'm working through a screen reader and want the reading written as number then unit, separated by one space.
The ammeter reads 290 A
